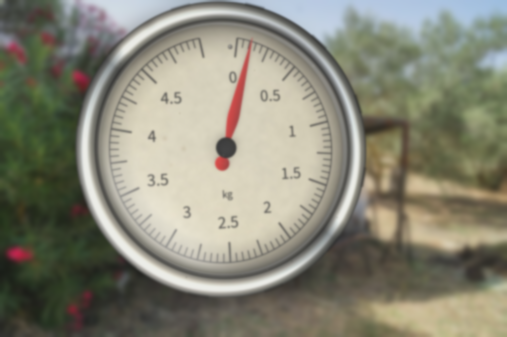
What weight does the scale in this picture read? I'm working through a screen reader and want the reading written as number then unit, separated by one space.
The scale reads 0.1 kg
